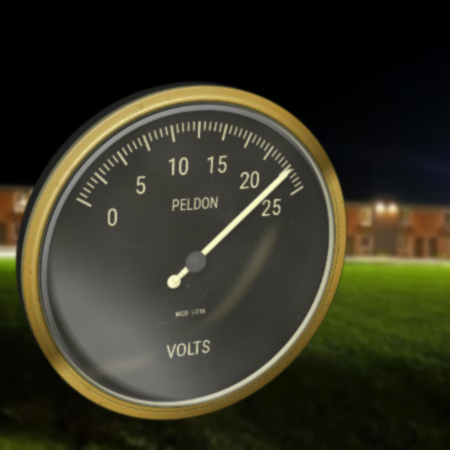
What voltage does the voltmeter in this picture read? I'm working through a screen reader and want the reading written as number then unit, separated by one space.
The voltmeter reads 22.5 V
